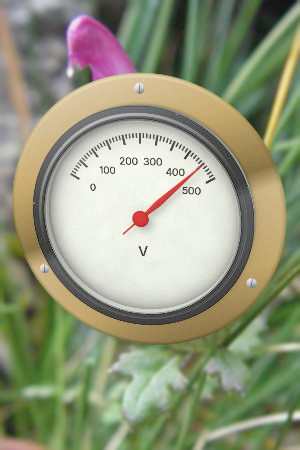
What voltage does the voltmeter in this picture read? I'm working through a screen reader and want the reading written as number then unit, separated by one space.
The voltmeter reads 450 V
